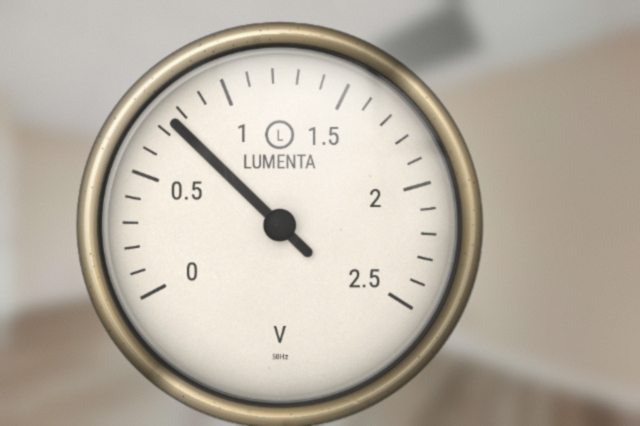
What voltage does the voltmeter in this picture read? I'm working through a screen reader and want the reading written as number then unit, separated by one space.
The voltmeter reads 0.75 V
